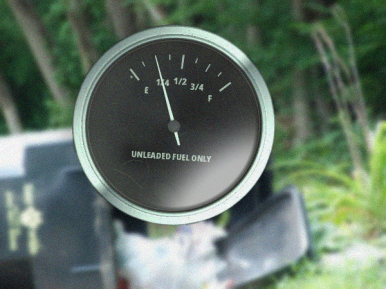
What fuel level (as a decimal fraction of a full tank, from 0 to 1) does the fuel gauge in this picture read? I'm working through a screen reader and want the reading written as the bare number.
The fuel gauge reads 0.25
